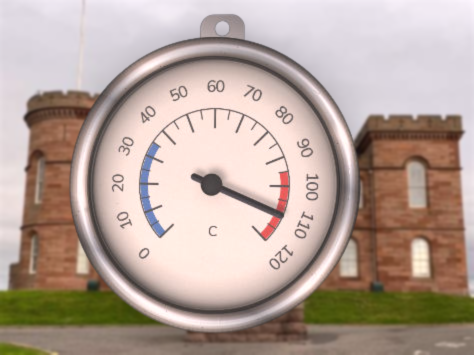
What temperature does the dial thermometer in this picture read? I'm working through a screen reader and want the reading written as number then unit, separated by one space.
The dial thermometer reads 110 °C
